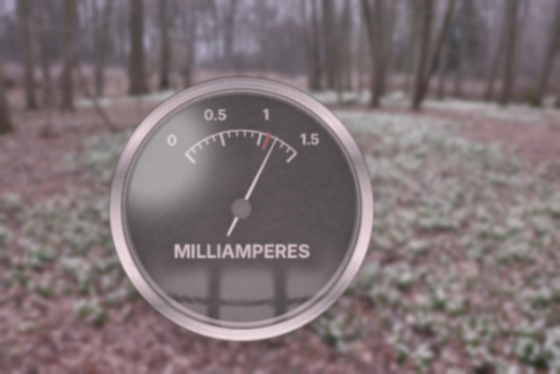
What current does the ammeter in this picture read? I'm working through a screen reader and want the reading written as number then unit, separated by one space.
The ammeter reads 1.2 mA
